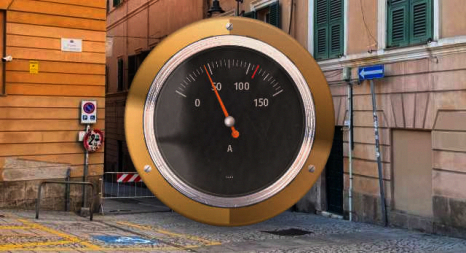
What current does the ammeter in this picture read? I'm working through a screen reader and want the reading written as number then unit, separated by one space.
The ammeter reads 45 A
